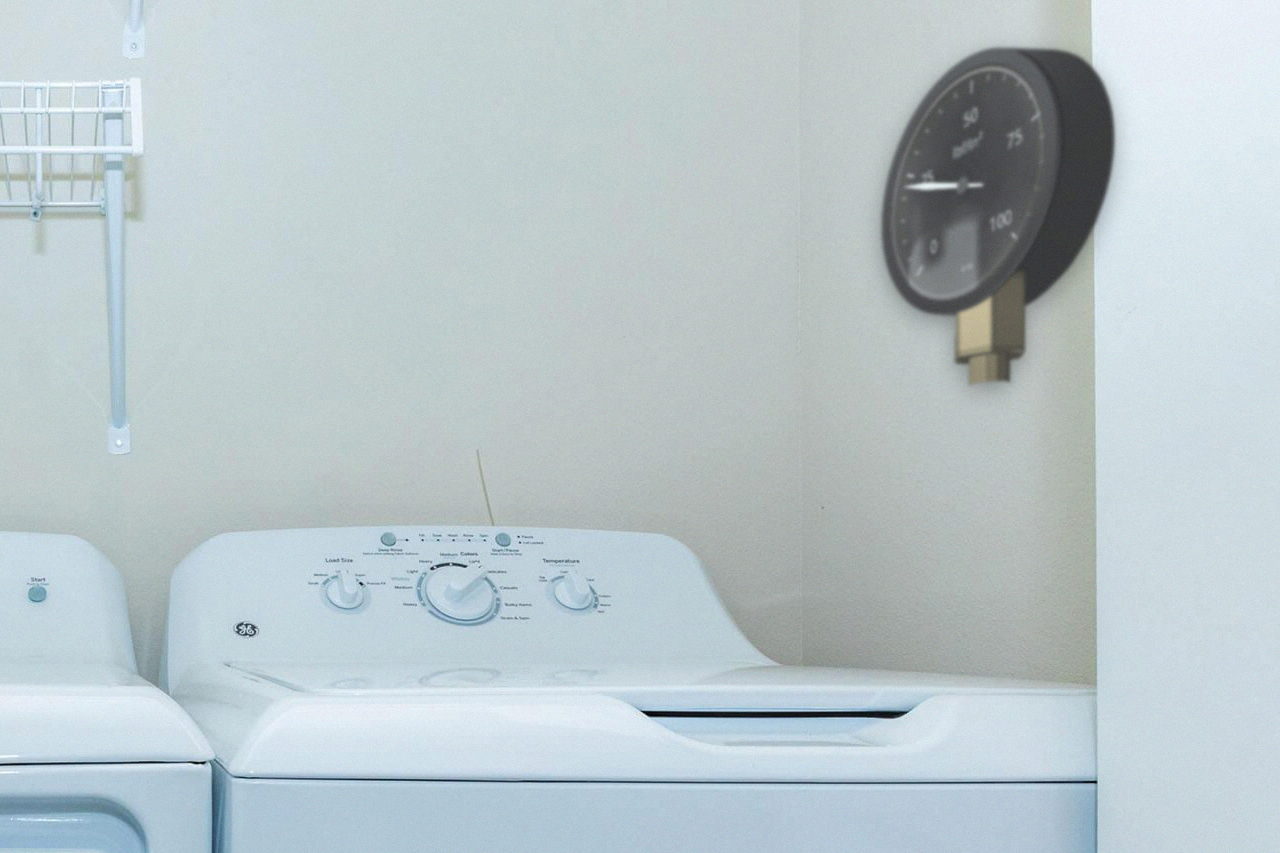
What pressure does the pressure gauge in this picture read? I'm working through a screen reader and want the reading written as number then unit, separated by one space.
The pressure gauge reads 22.5 psi
